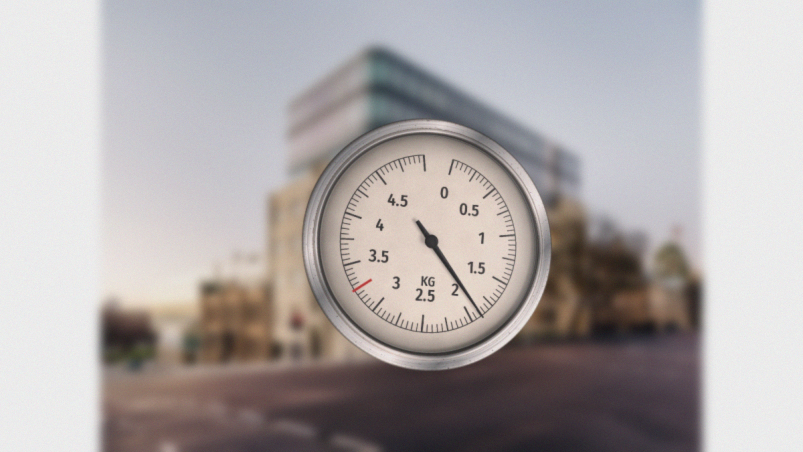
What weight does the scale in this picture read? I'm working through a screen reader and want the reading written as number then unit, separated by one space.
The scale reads 1.9 kg
